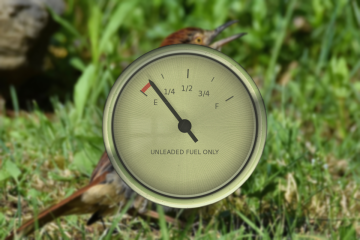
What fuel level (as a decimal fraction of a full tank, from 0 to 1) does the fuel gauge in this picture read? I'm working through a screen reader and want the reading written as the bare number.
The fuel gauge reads 0.125
